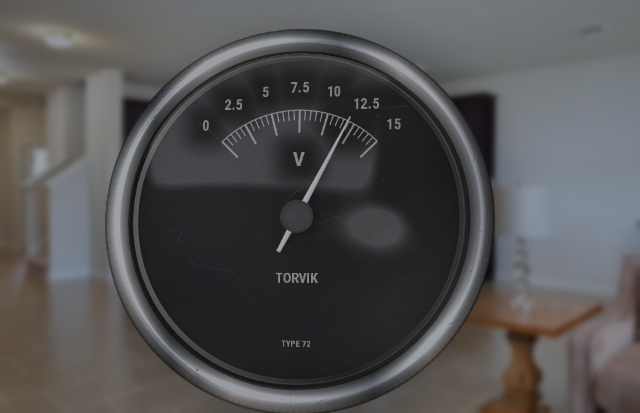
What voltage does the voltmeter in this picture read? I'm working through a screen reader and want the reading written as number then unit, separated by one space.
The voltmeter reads 12 V
